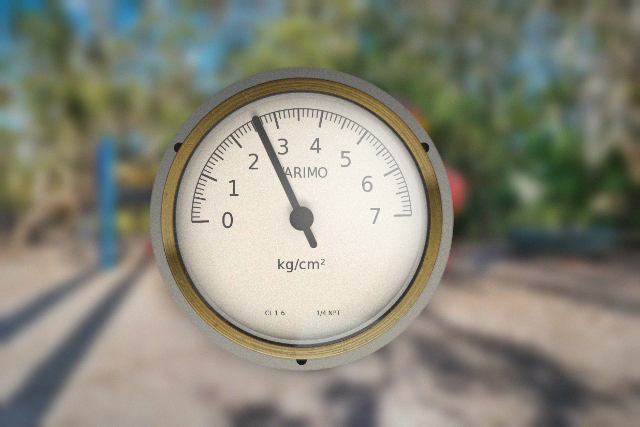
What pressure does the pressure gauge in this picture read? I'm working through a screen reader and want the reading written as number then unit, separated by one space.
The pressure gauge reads 2.6 kg/cm²
